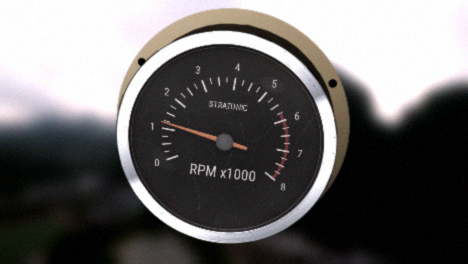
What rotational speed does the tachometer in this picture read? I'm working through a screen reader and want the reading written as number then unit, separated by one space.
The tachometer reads 1250 rpm
